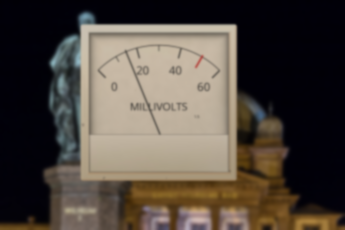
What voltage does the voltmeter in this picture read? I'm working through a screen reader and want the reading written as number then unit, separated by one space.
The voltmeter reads 15 mV
